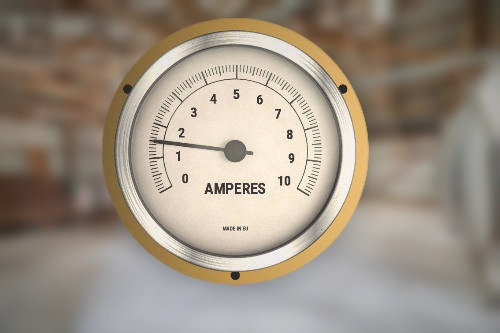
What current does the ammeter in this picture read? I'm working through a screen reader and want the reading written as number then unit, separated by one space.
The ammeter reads 1.5 A
